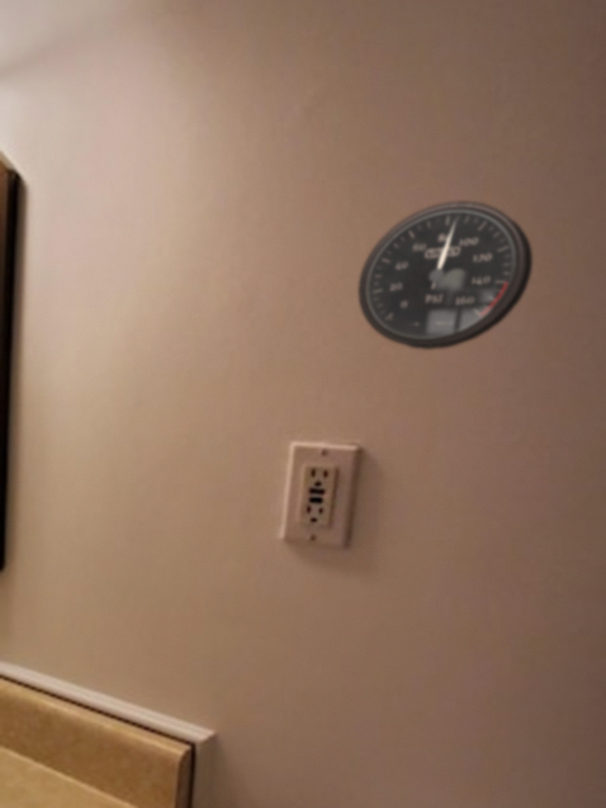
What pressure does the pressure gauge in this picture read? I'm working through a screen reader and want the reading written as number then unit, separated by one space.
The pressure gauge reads 85 psi
